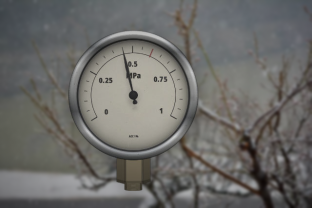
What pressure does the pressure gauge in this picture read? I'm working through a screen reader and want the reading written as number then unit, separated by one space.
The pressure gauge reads 0.45 MPa
